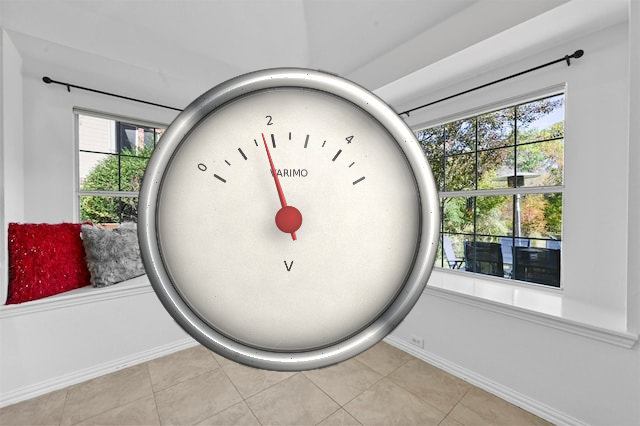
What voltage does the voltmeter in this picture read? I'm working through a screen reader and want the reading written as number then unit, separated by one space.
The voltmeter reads 1.75 V
